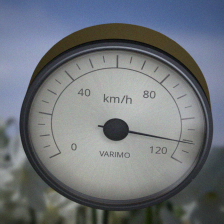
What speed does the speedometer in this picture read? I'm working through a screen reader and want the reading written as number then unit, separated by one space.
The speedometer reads 110 km/h
